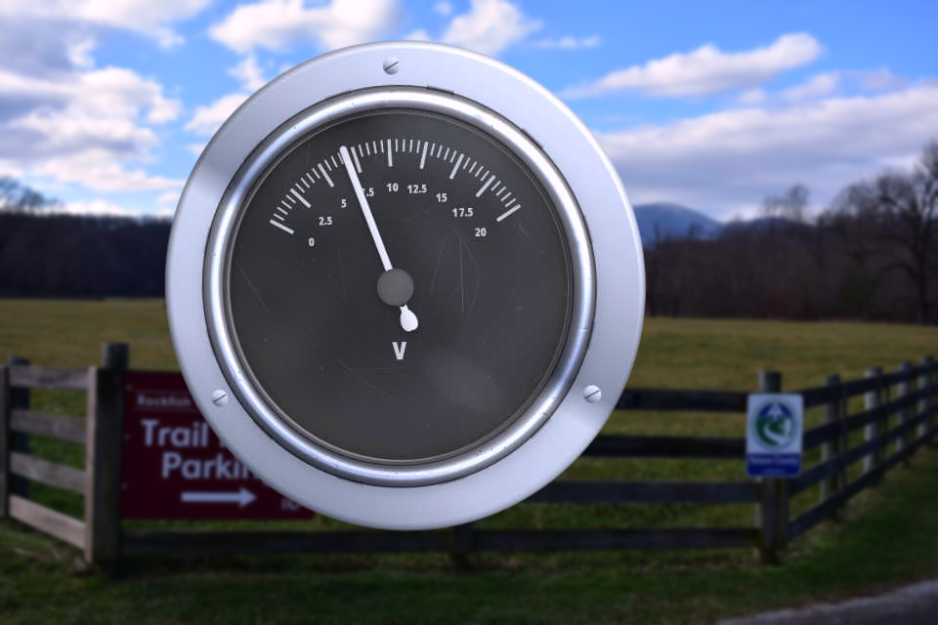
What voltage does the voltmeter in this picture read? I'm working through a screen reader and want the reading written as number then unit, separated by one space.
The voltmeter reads 7 V
